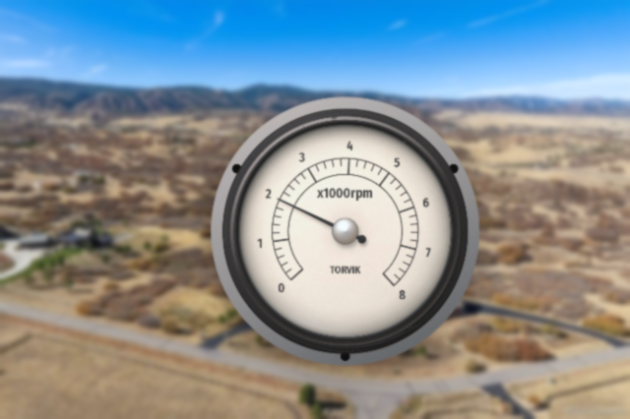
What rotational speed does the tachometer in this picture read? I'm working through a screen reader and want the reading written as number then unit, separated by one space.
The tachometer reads 2000 rpm
